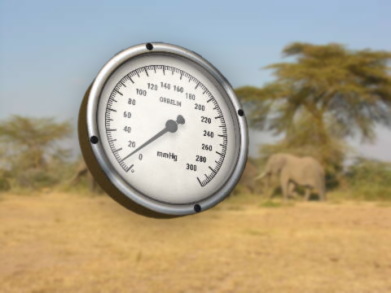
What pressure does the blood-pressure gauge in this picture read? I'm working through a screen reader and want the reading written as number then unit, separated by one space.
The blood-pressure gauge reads 10 mmHg
